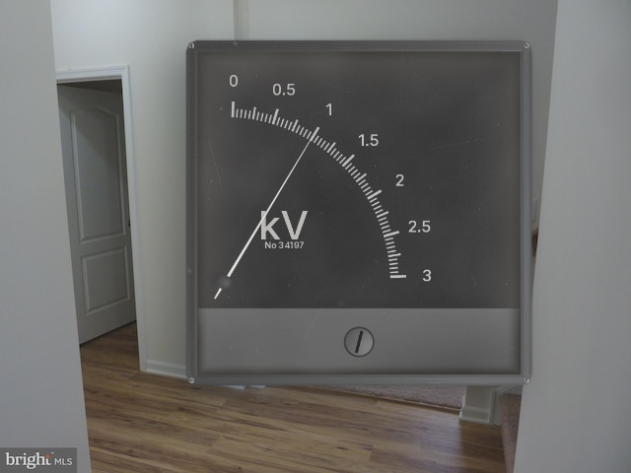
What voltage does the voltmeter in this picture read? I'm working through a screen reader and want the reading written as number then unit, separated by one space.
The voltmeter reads 1 kV
